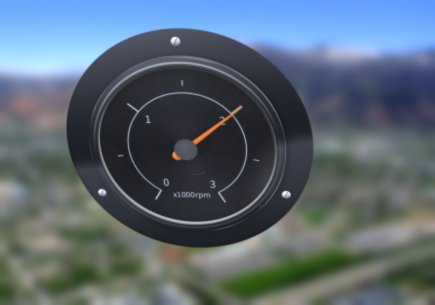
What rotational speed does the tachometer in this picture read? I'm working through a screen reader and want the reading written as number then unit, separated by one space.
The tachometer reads 2000 rpm
